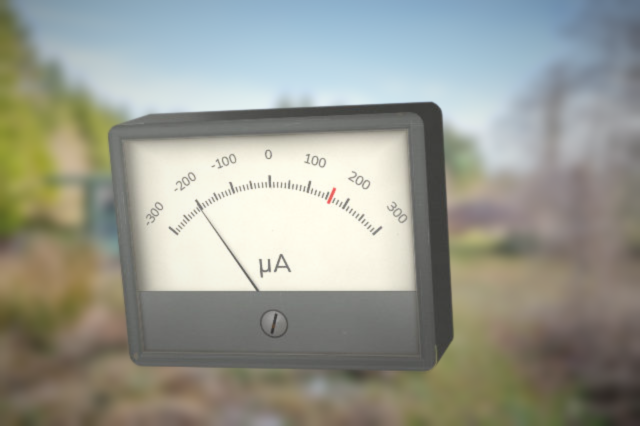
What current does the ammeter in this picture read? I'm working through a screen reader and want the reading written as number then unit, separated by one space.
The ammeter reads -200 µA
